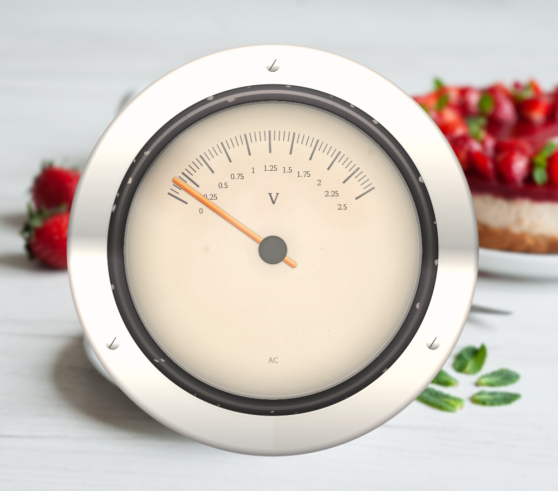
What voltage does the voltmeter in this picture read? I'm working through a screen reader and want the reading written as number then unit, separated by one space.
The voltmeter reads 0.15 V
